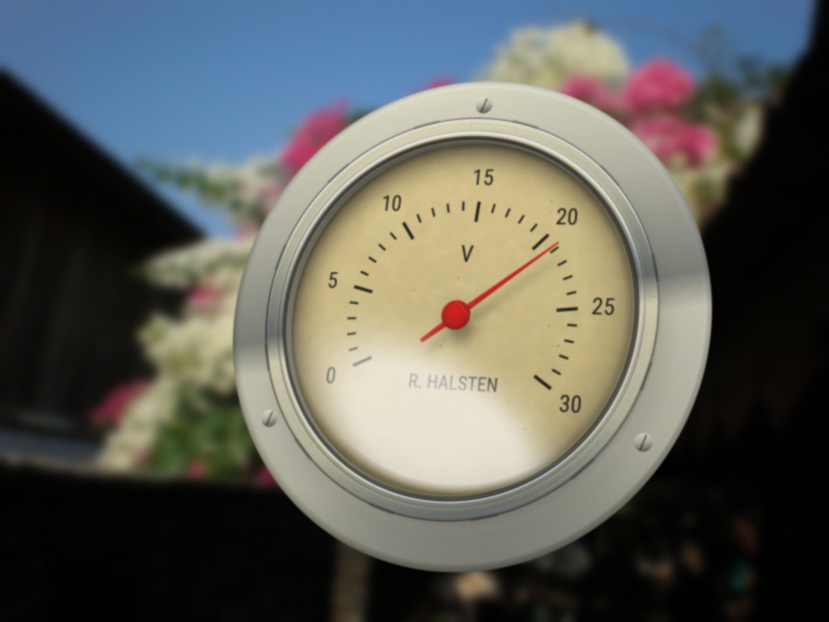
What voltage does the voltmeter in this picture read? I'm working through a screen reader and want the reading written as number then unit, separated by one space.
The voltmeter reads 21 V
